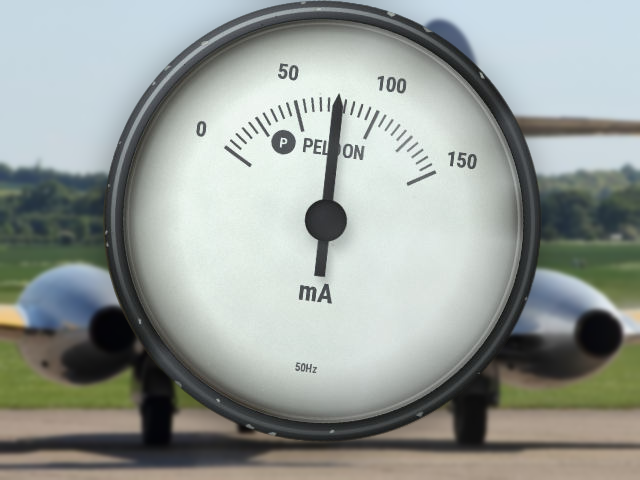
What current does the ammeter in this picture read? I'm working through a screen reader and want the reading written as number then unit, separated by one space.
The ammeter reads 75 mA
